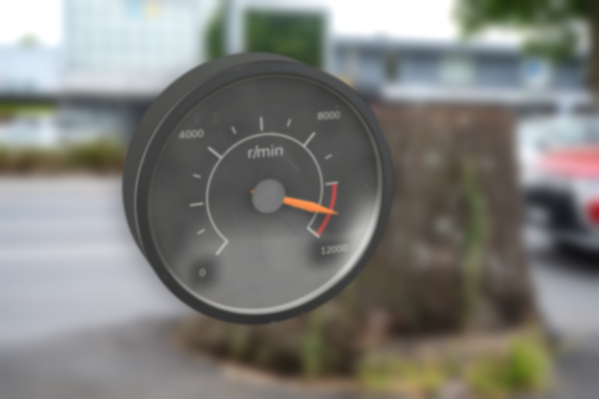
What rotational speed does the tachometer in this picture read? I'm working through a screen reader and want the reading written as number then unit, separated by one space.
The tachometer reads 11000 rpm
